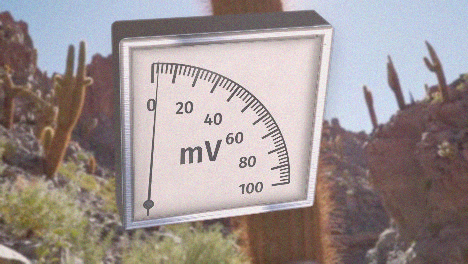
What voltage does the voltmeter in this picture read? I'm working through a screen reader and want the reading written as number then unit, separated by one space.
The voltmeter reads 2 mV
